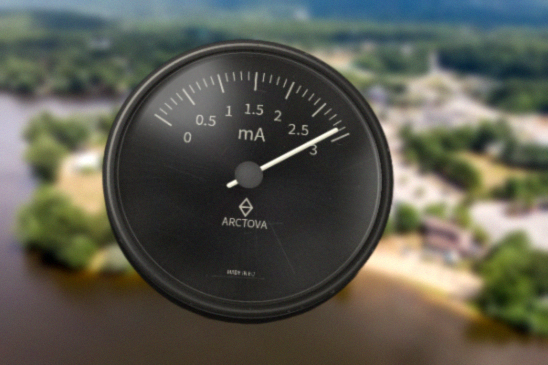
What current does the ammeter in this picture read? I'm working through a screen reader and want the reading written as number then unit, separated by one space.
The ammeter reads 2.9 mA
